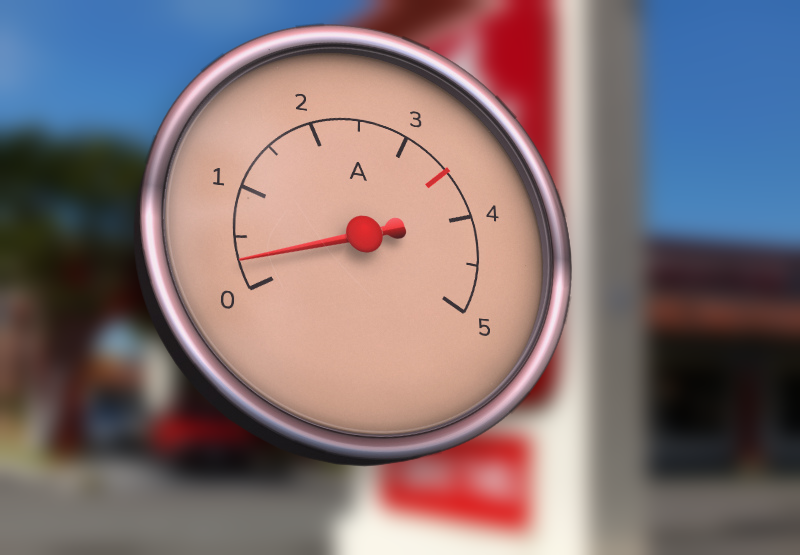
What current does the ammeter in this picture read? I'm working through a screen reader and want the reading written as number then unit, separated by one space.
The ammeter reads 0.25 A
